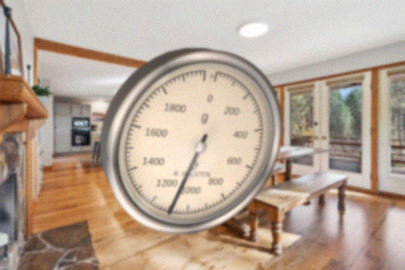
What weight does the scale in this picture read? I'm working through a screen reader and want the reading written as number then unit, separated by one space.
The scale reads 1100 g
